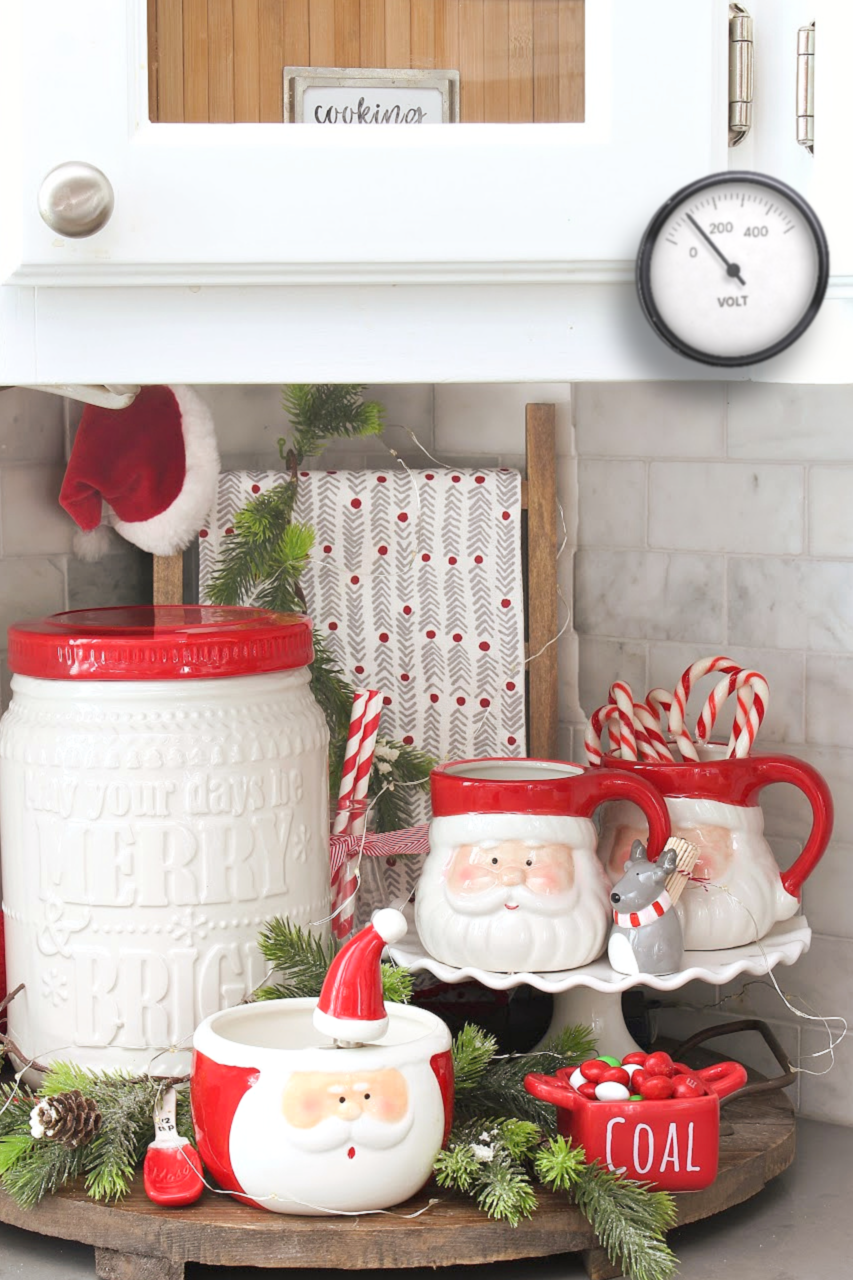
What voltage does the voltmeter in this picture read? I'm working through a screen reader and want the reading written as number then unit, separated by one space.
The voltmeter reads 100 V
